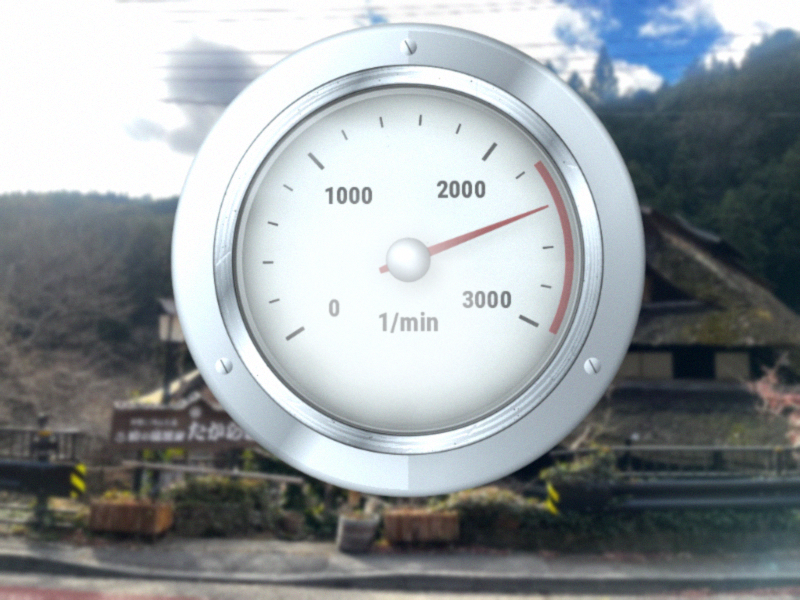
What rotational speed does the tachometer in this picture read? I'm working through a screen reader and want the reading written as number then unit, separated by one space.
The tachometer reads 2400 rpm
